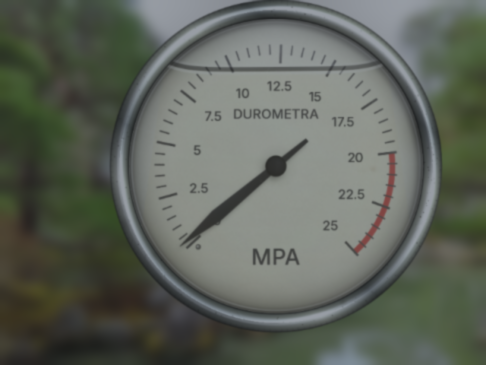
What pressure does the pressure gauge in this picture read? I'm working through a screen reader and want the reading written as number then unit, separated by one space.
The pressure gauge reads 0.25 MPa
